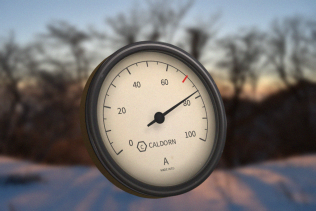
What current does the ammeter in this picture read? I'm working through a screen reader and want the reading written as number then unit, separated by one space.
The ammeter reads 77.5 A
